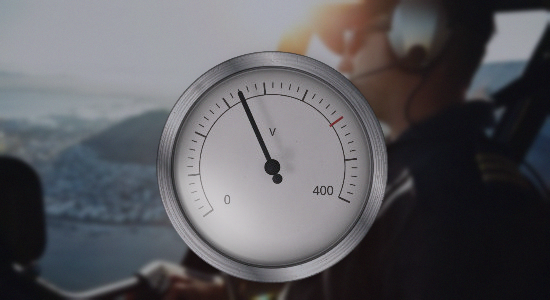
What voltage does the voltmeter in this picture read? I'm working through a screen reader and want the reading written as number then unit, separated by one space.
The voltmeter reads 170 V
